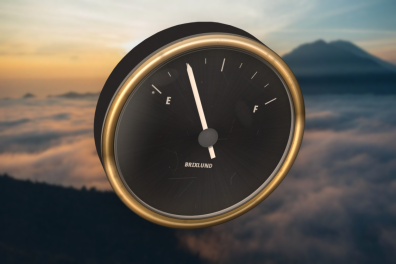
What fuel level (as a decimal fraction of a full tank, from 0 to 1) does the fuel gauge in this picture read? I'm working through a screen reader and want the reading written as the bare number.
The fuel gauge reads 0.25
